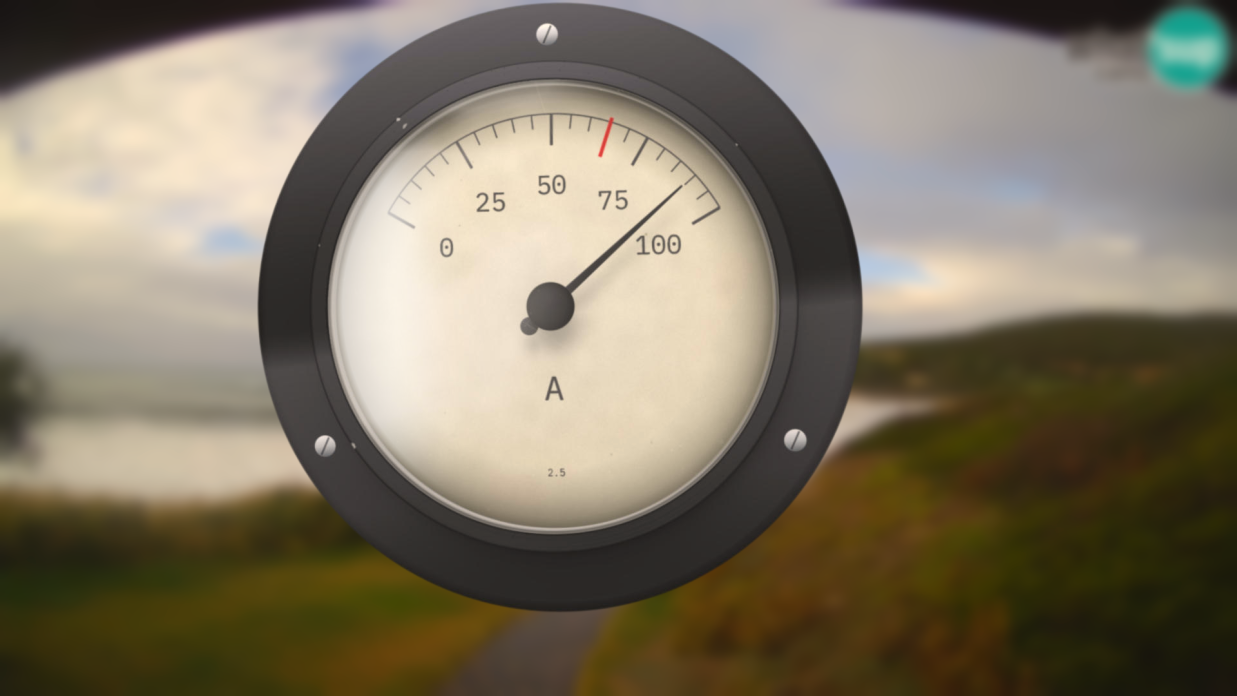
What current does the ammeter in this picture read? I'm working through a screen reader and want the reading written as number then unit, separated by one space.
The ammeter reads 90 A
